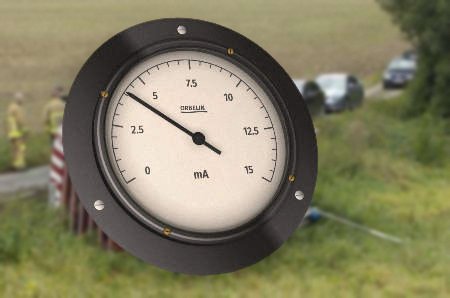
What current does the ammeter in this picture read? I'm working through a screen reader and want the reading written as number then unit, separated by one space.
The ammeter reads 4 mA
